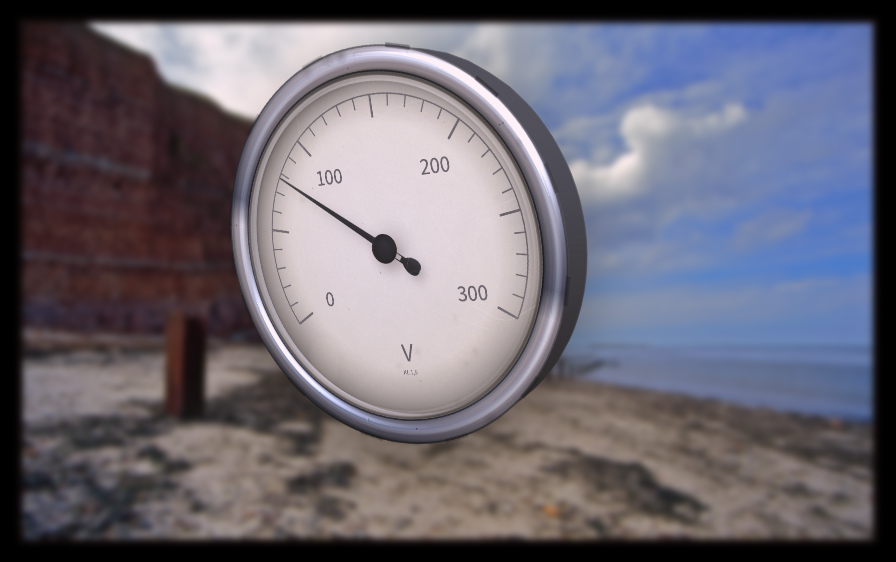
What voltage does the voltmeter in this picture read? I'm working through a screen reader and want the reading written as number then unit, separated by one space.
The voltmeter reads 80 V
